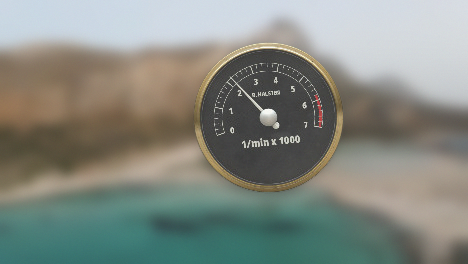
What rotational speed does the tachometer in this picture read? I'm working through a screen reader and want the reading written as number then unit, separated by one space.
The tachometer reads 2200 rpm
